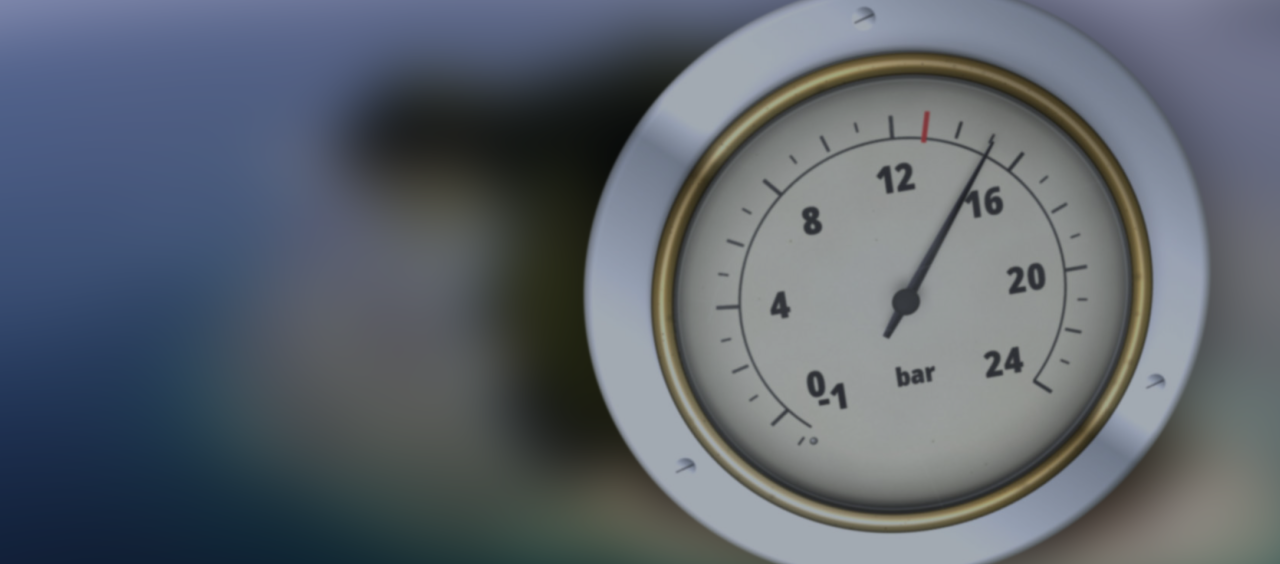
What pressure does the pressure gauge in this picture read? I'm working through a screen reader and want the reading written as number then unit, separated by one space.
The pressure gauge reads 15 bar
